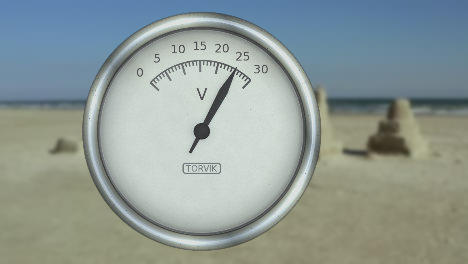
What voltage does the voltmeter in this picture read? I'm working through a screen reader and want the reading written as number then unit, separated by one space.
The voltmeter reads 25 V
